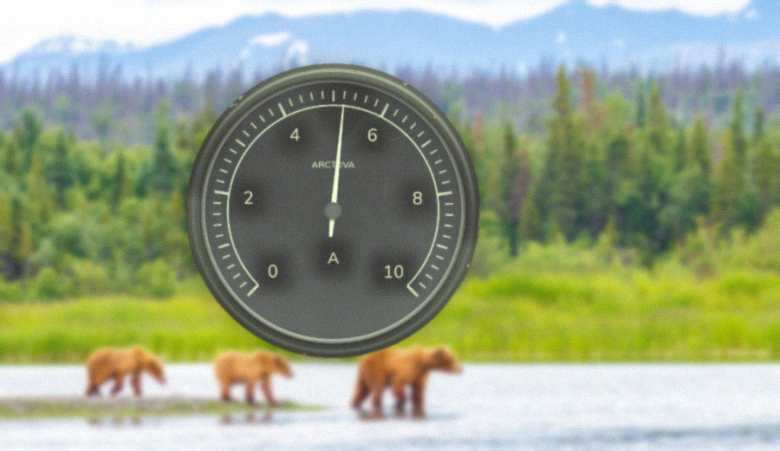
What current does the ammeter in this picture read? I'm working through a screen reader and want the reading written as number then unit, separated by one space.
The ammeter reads 5.2 A
